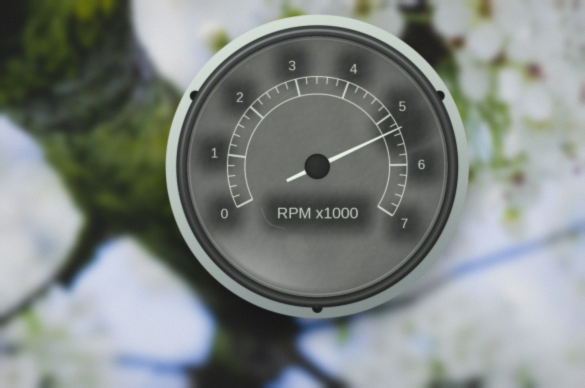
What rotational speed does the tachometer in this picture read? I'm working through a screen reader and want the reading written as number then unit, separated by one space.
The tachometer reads 5300 rpm
